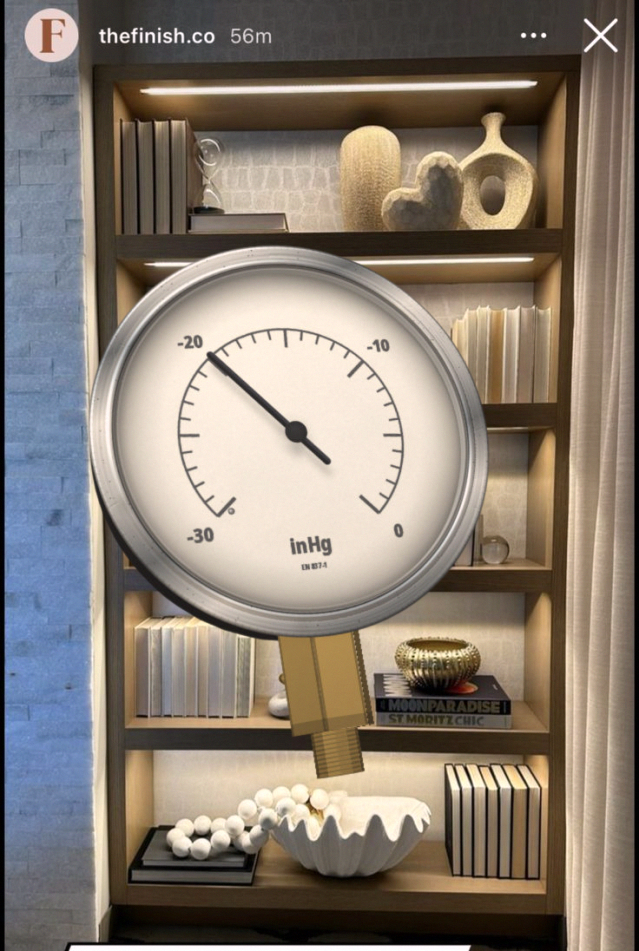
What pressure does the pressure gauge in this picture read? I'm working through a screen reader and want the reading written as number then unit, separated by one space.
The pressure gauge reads -20 inHg
